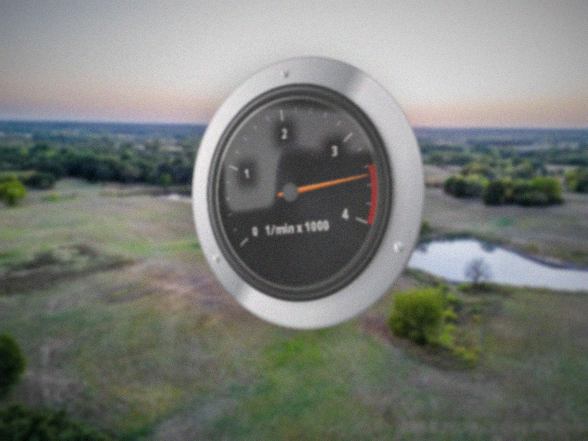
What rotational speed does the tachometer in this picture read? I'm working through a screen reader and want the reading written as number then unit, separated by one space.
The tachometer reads 3500 rpm
